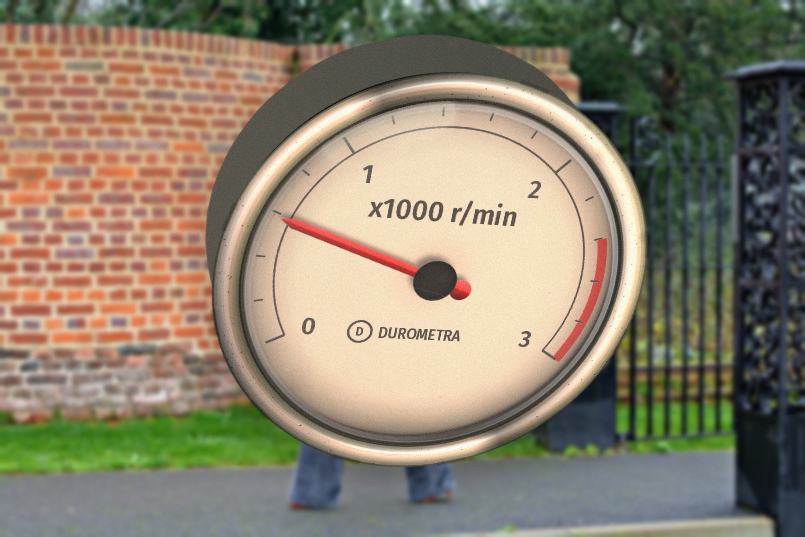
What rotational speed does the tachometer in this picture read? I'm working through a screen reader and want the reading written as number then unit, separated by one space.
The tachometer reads 600 rpm
